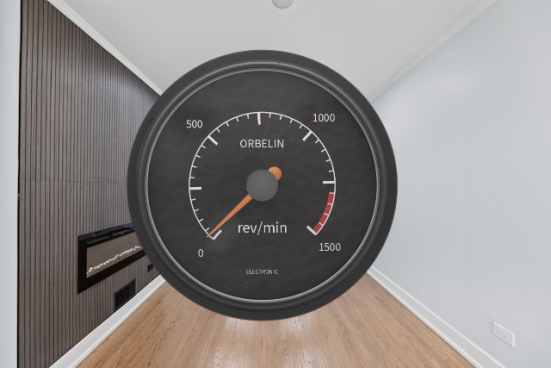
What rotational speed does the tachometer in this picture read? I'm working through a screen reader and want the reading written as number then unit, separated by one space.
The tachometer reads 25 rpm
